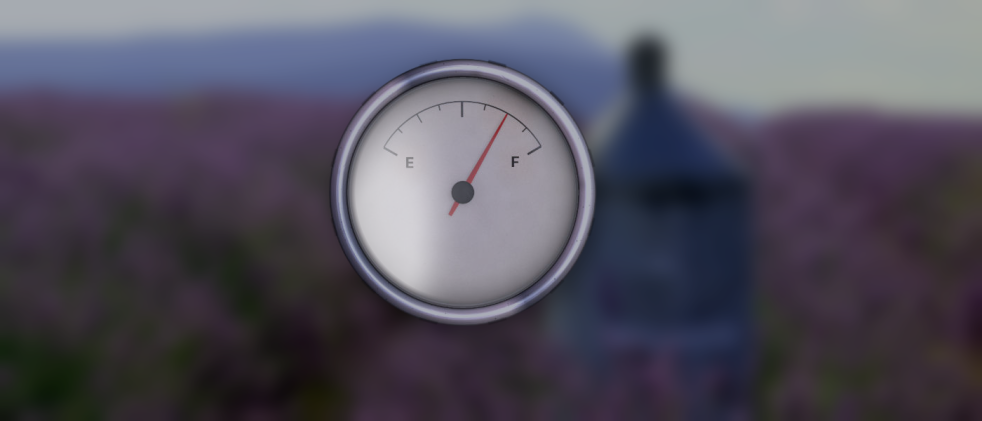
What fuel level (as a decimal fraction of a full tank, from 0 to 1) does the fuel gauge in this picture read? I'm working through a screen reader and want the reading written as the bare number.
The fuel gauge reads 0.75
